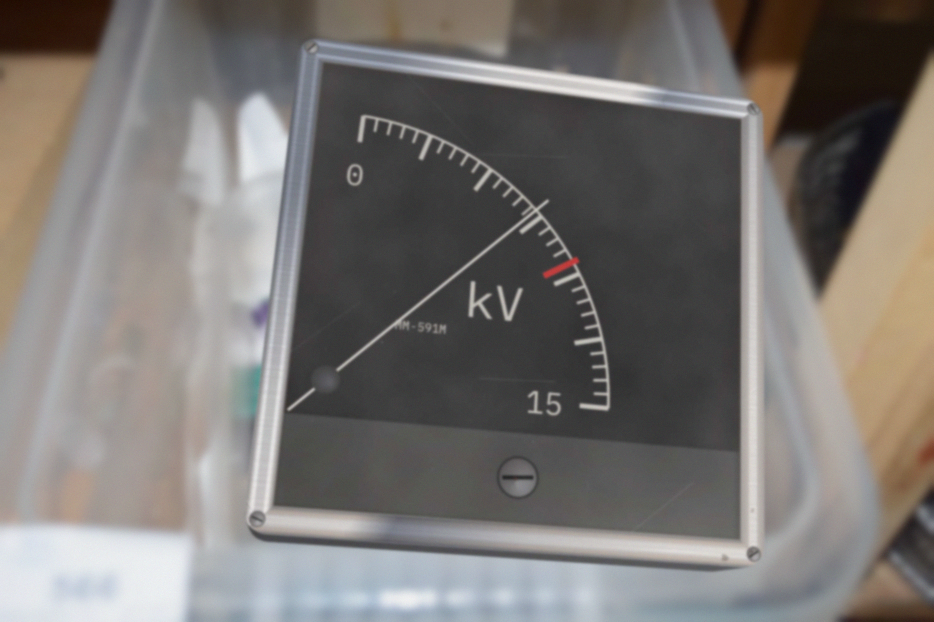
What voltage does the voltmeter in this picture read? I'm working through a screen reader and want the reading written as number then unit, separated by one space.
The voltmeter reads 7.25 kV
